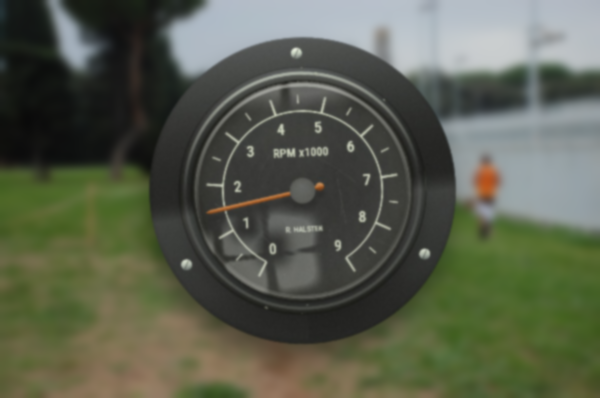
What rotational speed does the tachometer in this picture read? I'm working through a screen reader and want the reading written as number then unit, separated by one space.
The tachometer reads 1500 rpm
